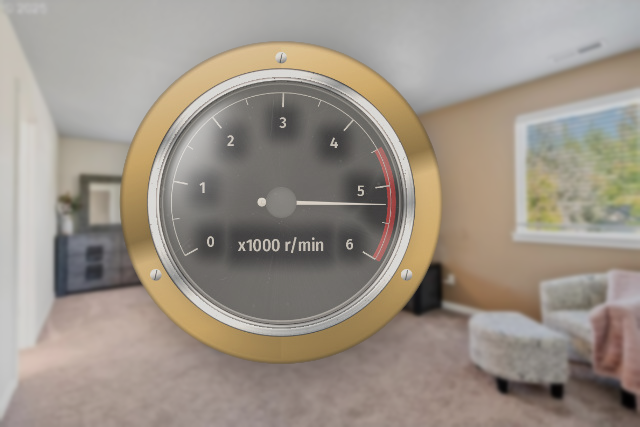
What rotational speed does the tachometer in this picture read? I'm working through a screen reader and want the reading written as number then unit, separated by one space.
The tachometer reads 5250 rpm
